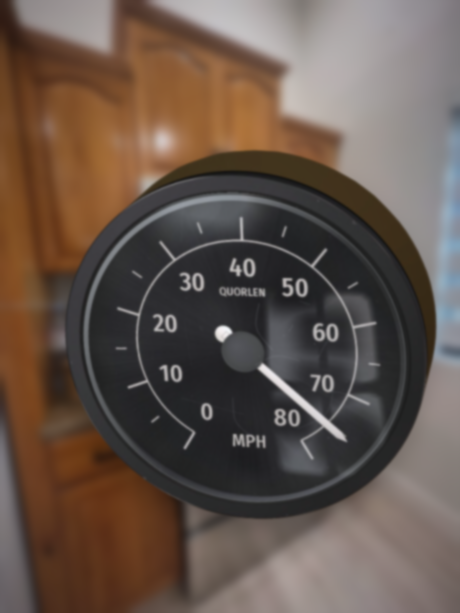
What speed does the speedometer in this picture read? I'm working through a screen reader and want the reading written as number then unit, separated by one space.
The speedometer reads 75 mph
